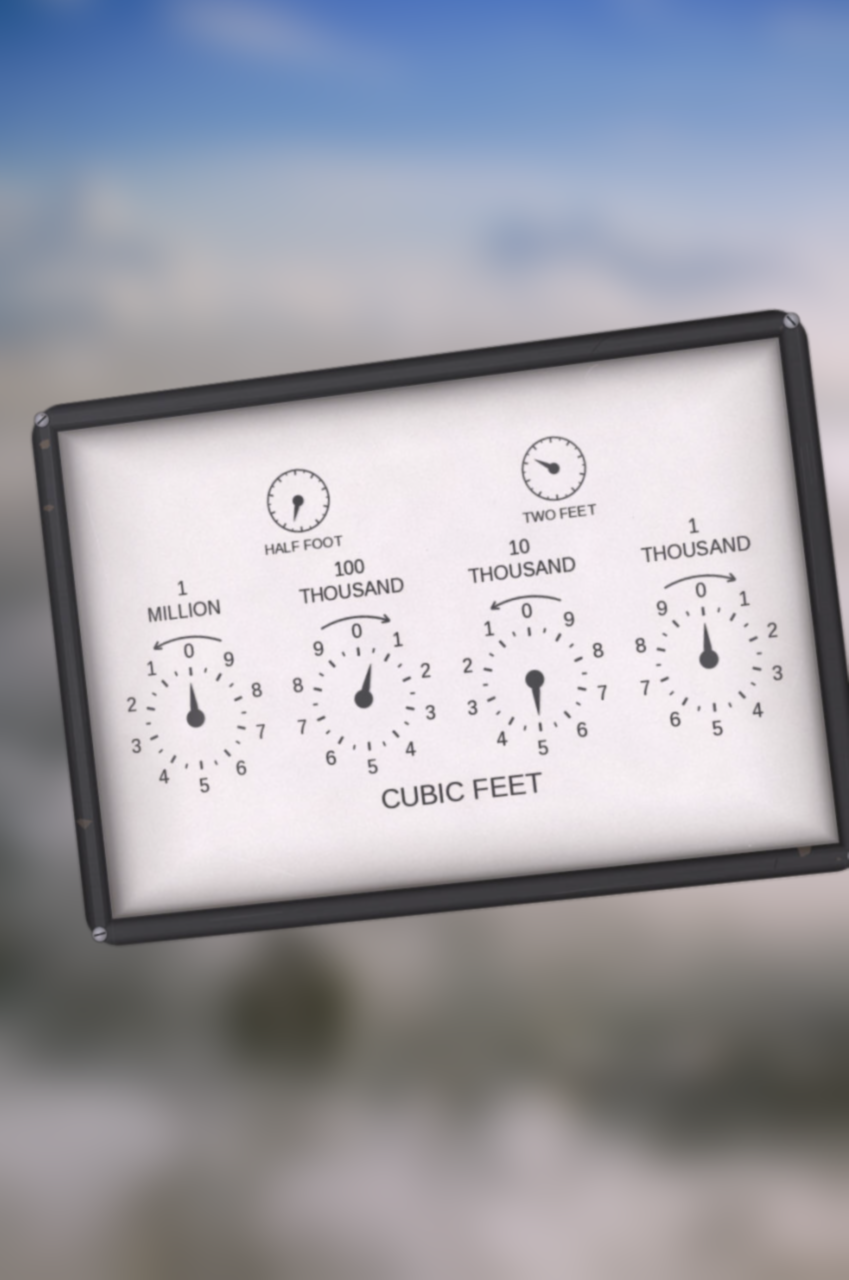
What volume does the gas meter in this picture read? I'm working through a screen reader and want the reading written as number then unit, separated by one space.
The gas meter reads 5000 ft³
